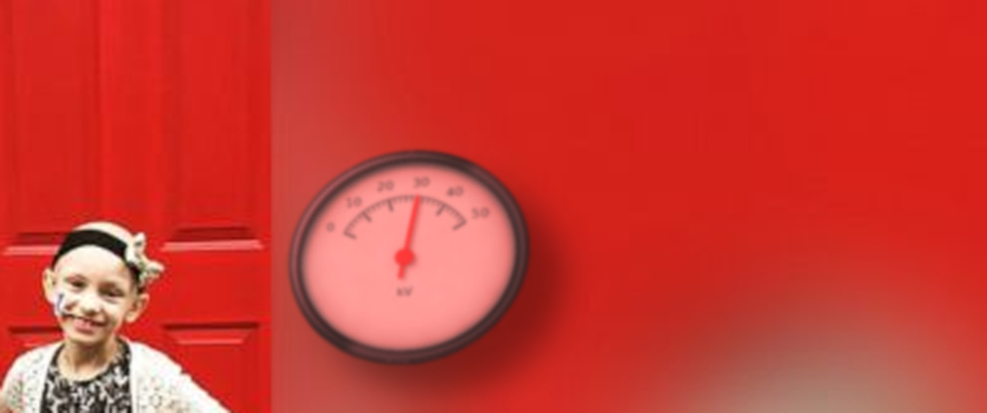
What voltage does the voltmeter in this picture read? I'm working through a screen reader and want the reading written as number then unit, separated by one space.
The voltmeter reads 30 kV
